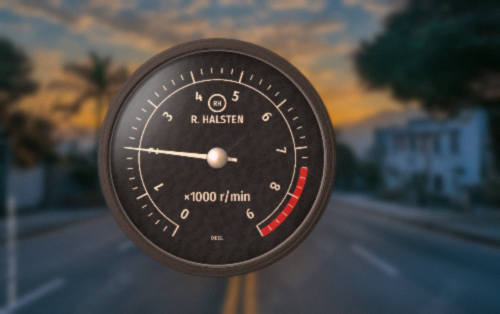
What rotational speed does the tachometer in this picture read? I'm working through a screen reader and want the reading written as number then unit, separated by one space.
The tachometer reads 2000 rpm
